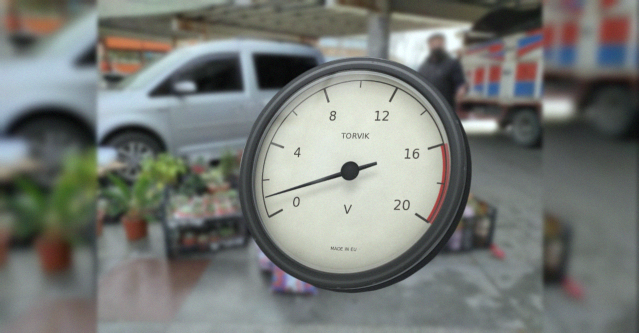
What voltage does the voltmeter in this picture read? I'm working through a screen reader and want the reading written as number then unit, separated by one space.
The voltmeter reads 1 V
